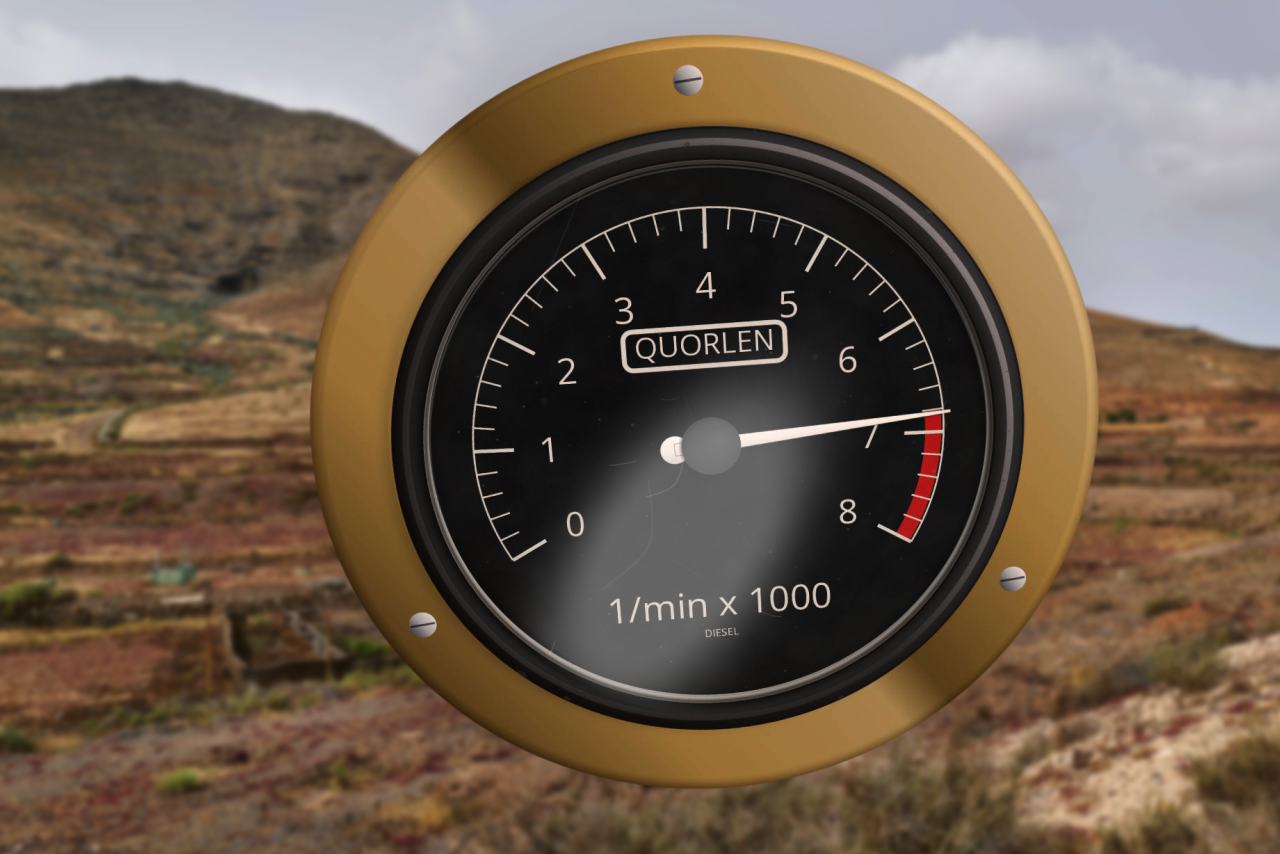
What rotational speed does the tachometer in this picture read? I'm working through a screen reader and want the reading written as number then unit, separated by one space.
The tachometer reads 6800 rpm
